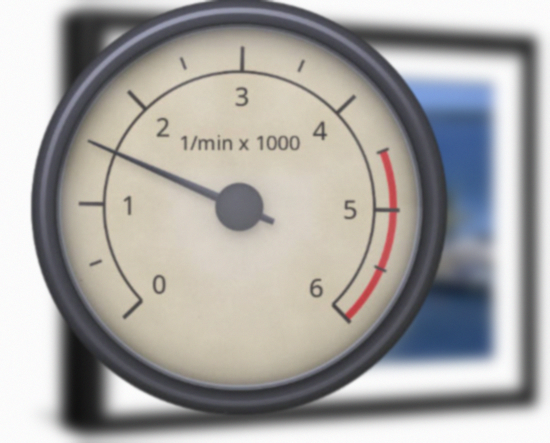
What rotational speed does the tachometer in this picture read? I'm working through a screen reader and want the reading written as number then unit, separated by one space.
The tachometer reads 1500 rpm
